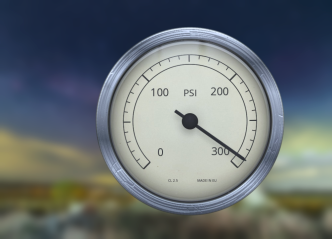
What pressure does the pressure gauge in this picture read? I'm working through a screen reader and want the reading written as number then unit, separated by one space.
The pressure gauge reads 290 psi
